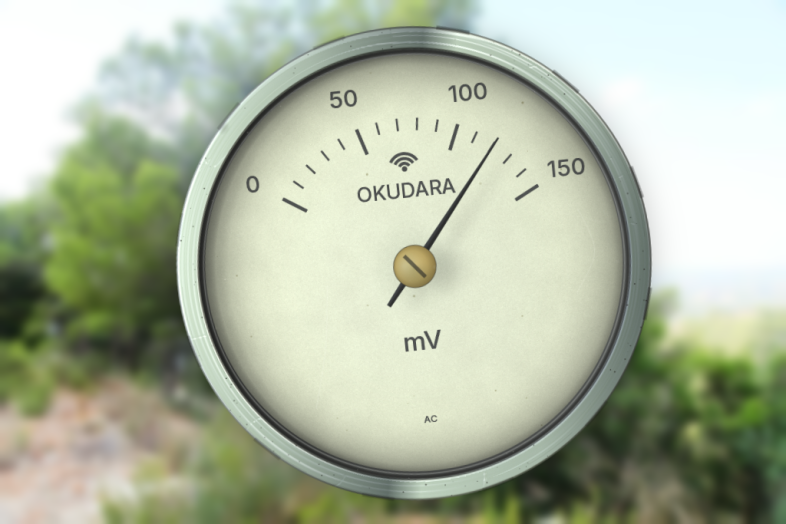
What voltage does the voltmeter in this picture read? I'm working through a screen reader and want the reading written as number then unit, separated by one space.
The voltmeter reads 120 mV
